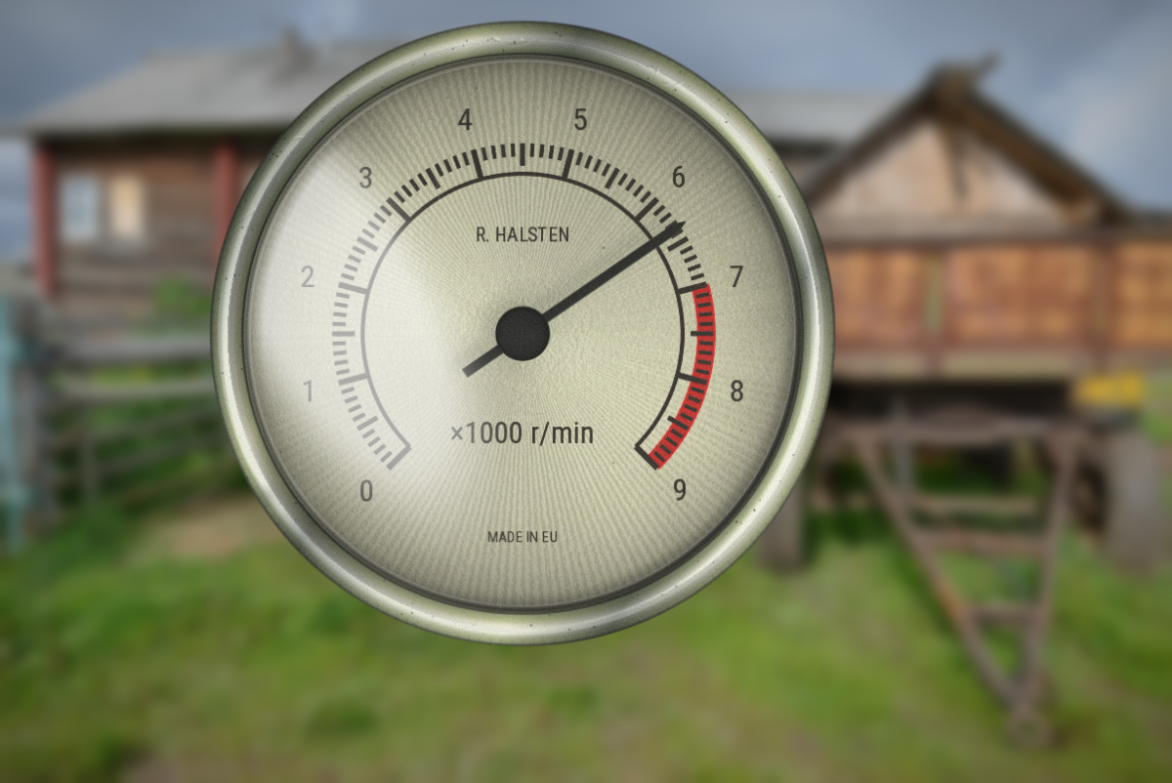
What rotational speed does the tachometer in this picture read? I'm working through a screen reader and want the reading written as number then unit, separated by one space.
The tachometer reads 6350 rpm
